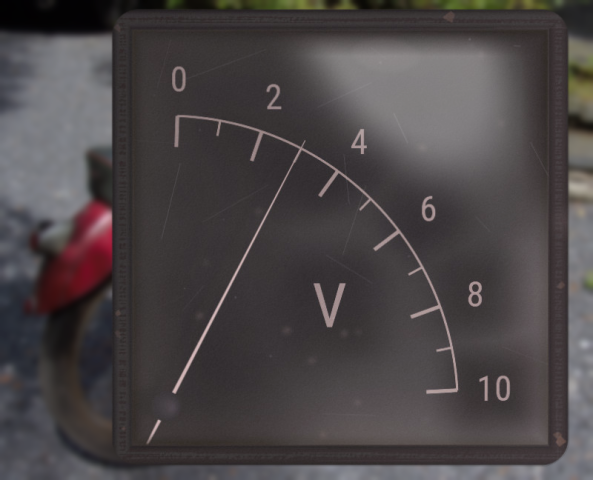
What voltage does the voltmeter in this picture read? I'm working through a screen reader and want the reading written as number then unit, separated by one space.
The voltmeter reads 3 V
